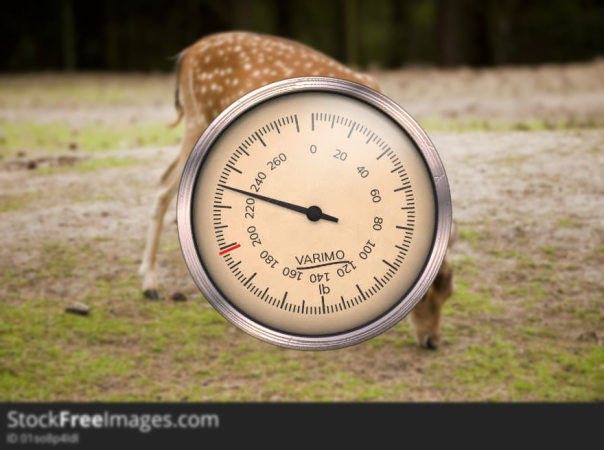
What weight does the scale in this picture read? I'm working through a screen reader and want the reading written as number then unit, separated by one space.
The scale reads 230 lb
